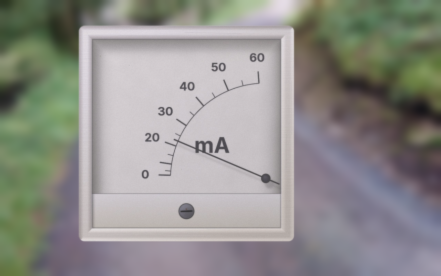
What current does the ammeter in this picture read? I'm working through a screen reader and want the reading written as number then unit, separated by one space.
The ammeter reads 22.5 mA
